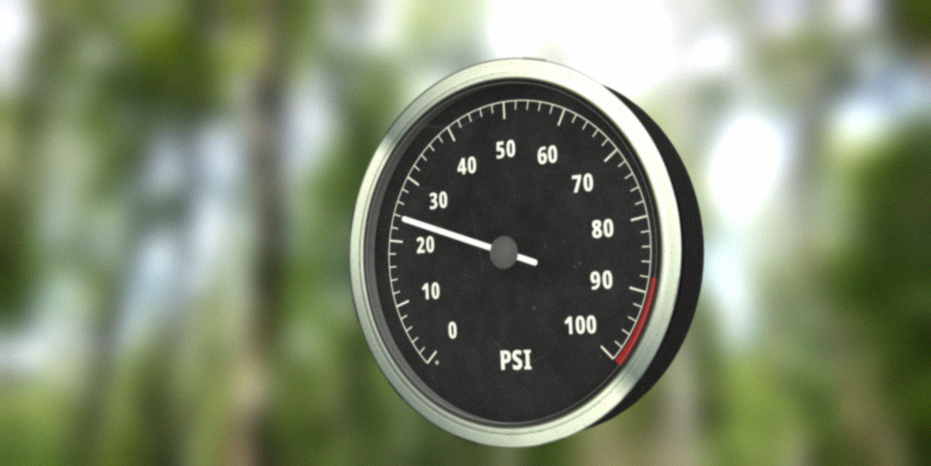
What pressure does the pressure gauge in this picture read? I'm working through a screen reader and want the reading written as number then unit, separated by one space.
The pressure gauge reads 24 psi
